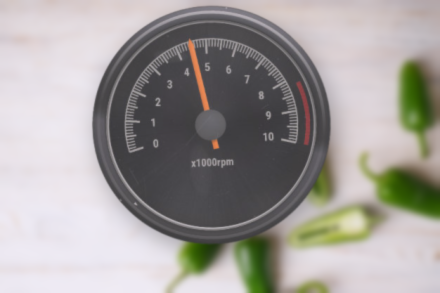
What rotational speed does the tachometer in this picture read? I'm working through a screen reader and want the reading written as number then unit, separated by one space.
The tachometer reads 4500 rpm
